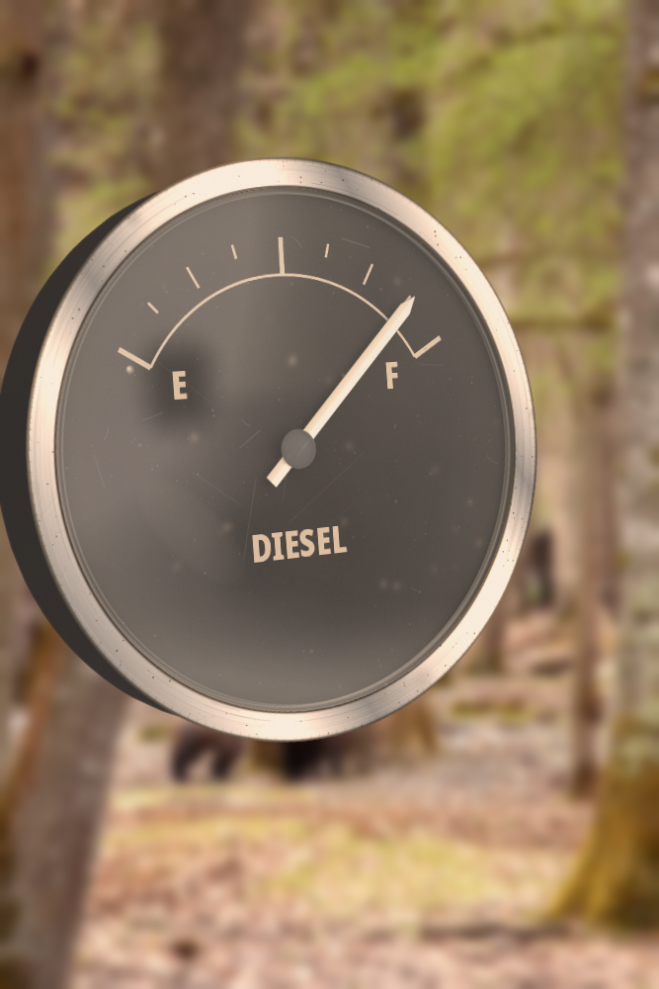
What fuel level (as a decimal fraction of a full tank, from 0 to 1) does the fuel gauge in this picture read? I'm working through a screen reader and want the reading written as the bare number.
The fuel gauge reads 0.875
